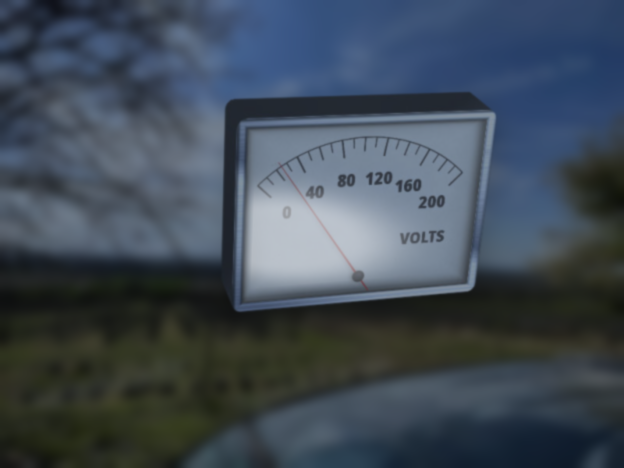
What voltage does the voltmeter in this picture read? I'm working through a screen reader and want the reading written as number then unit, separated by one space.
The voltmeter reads 25 V
